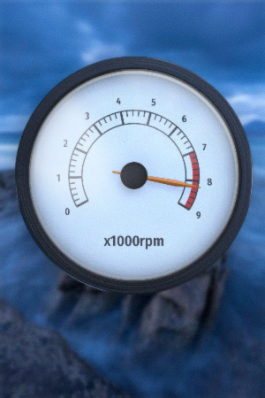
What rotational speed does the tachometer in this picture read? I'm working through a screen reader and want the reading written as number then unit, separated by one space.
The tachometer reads 8200 rpm
